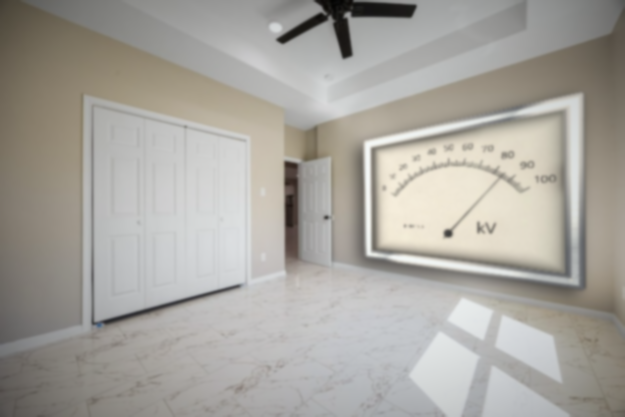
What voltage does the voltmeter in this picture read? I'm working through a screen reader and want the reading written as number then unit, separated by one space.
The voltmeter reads 85 kV
